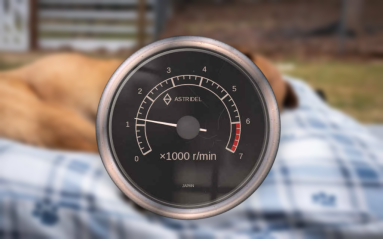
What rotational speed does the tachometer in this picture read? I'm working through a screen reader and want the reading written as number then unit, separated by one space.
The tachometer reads 1200 rpm
